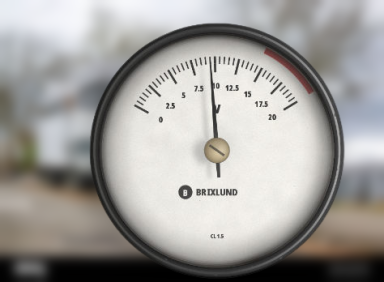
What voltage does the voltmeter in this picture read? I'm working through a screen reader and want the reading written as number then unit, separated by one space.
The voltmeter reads 9.5 V
